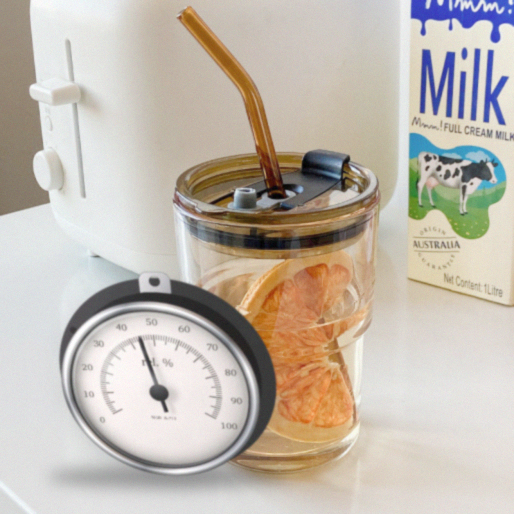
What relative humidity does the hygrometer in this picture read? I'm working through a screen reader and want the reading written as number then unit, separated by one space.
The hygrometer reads 45 %
